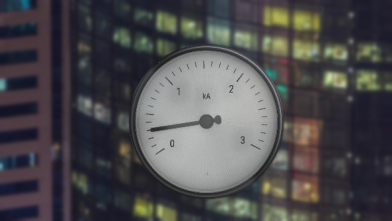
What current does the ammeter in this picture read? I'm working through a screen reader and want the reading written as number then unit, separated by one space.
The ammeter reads 0.3 kA
